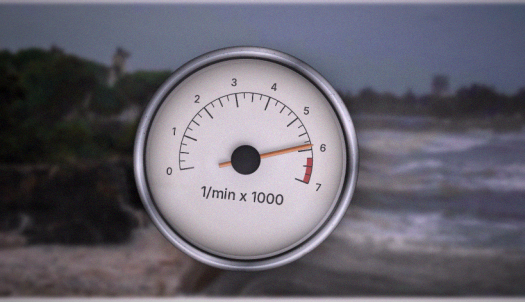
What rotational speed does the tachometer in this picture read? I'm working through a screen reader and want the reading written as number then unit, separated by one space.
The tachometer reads 5875 rpm
